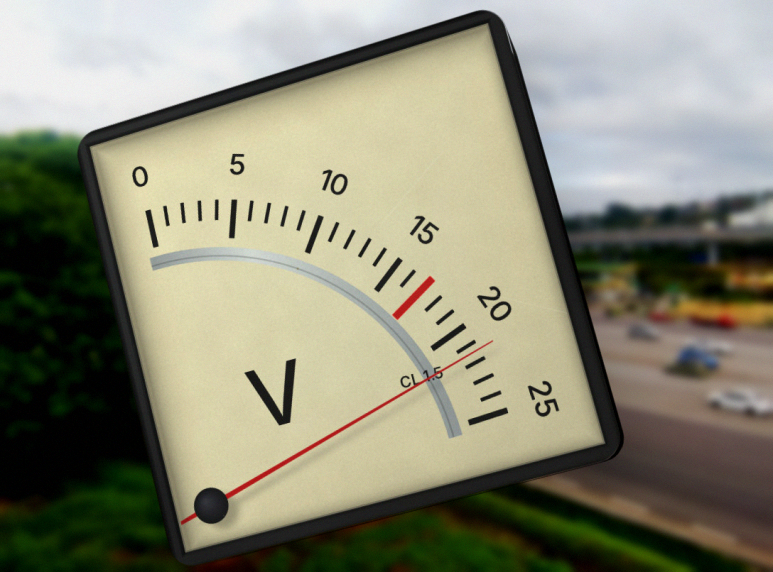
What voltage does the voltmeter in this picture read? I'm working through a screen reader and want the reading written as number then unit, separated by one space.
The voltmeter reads 21.5 V
